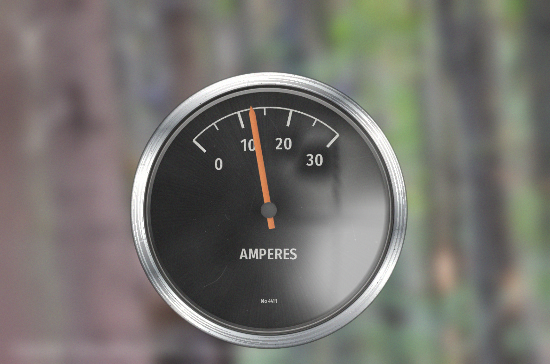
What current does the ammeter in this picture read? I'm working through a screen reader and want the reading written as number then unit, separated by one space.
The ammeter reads 12.5 A
